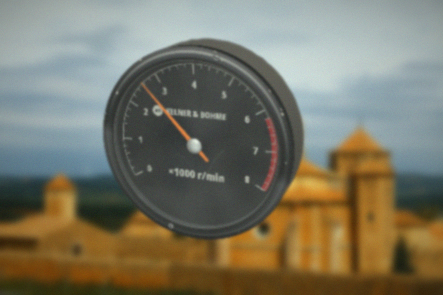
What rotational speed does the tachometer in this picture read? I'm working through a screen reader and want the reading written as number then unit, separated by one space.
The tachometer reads 2600 rpm
